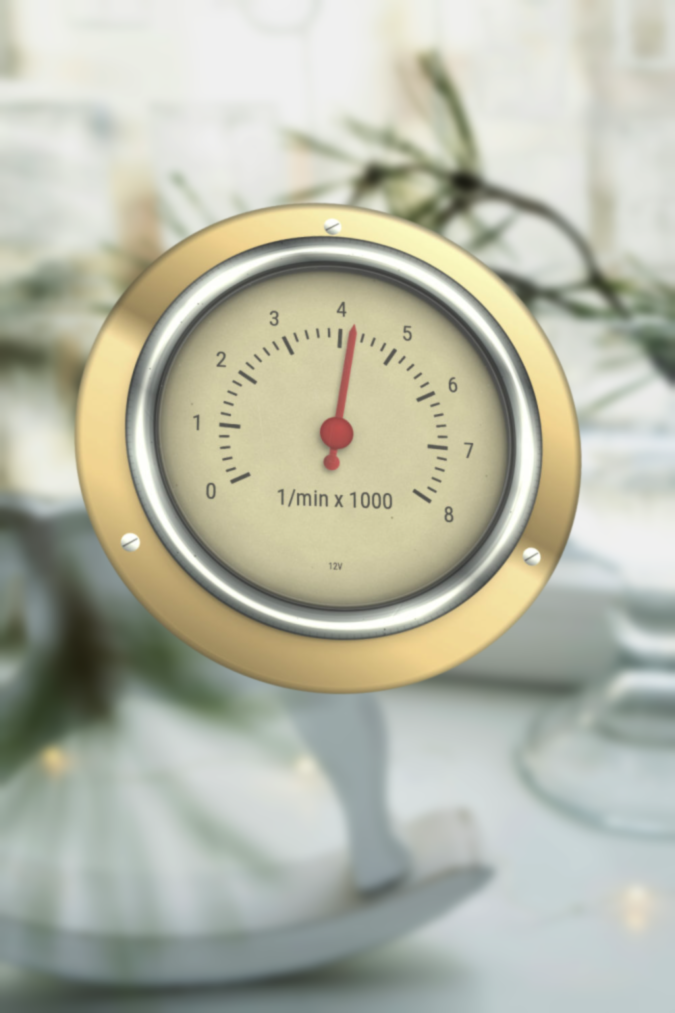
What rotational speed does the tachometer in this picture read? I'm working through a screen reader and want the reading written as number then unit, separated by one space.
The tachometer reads 4200 rpm
